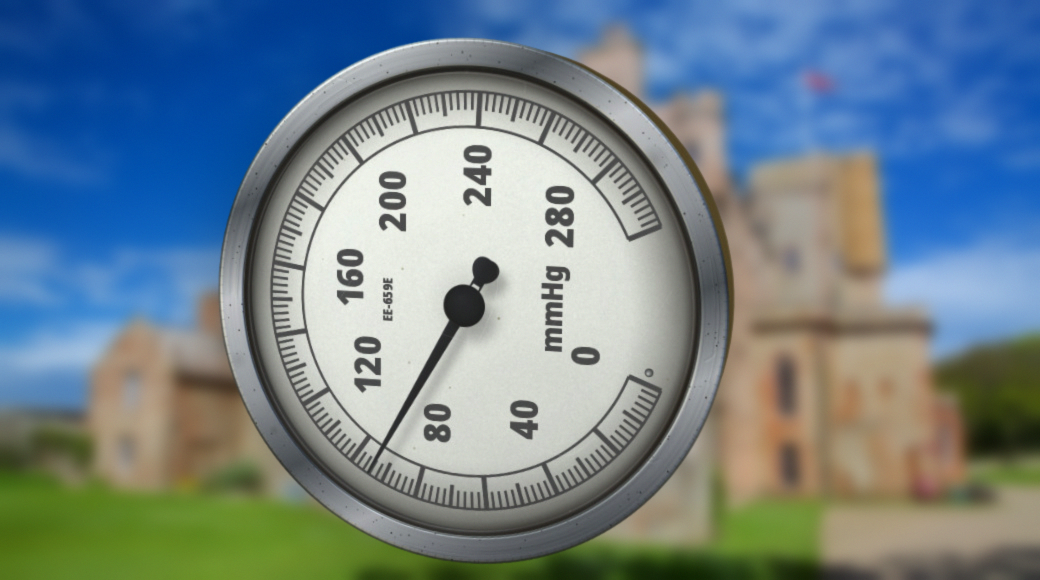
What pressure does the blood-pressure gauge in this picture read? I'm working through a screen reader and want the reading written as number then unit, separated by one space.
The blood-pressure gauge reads 94 mmHg
